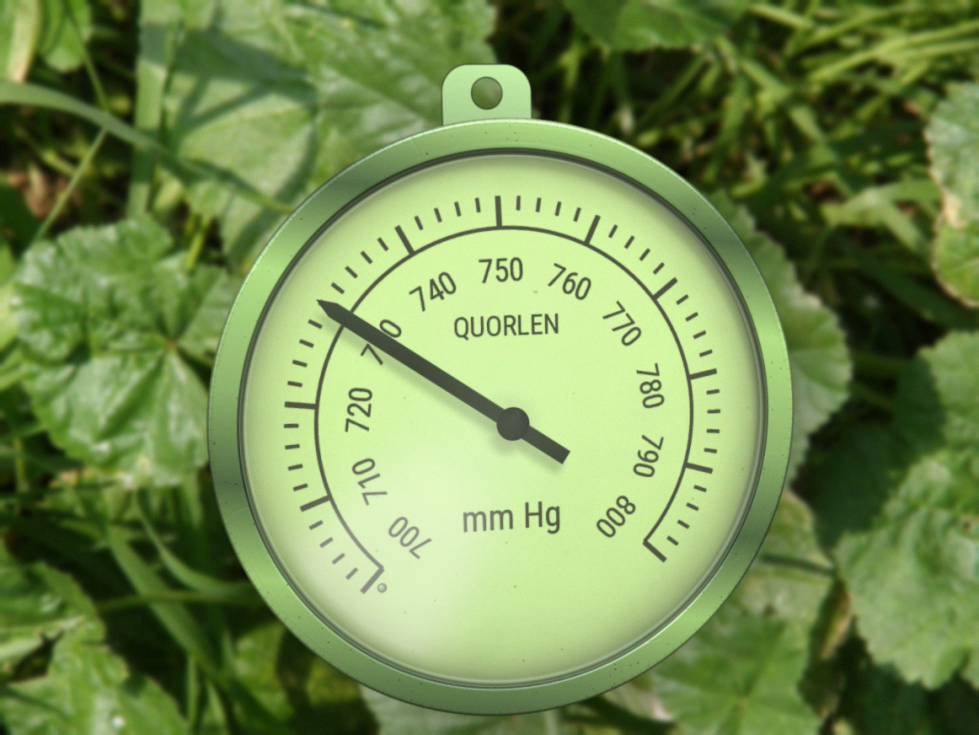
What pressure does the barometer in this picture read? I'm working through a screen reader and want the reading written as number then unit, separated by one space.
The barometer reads 730 mmHg
